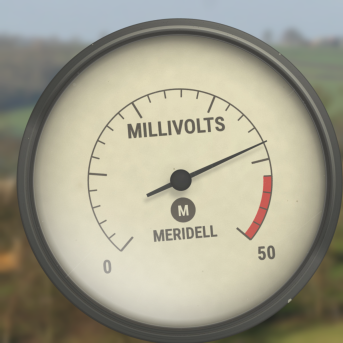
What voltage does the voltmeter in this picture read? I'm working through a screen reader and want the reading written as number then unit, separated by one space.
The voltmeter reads 38 mV
